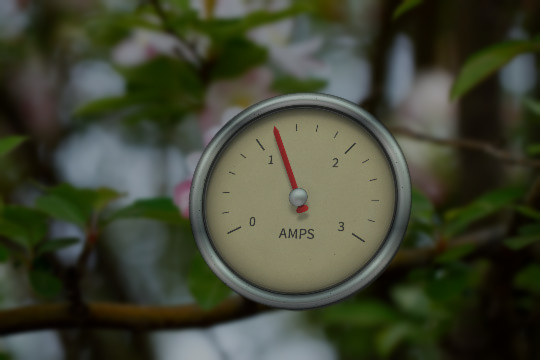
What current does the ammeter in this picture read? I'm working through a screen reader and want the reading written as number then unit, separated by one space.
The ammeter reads 1.2 A
